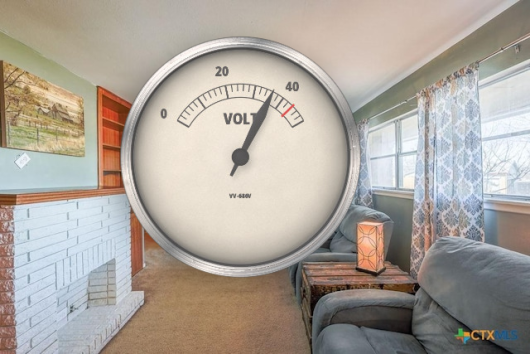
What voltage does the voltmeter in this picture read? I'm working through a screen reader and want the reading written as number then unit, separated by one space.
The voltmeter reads 36 V
